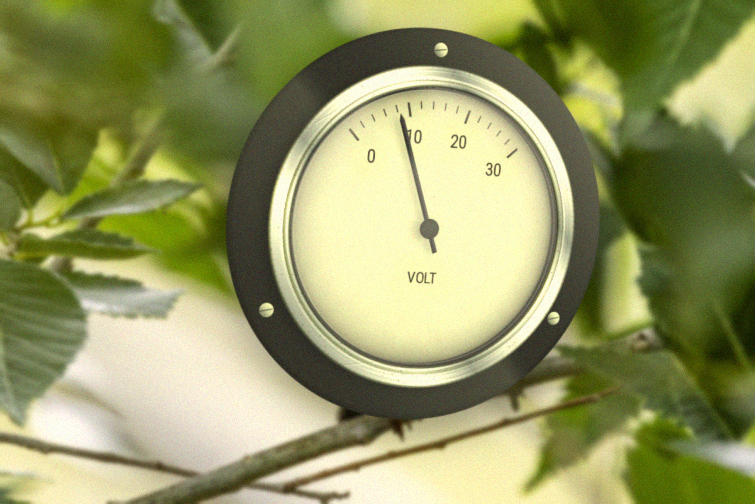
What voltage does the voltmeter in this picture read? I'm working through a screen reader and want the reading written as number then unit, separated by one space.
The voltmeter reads 8 V
